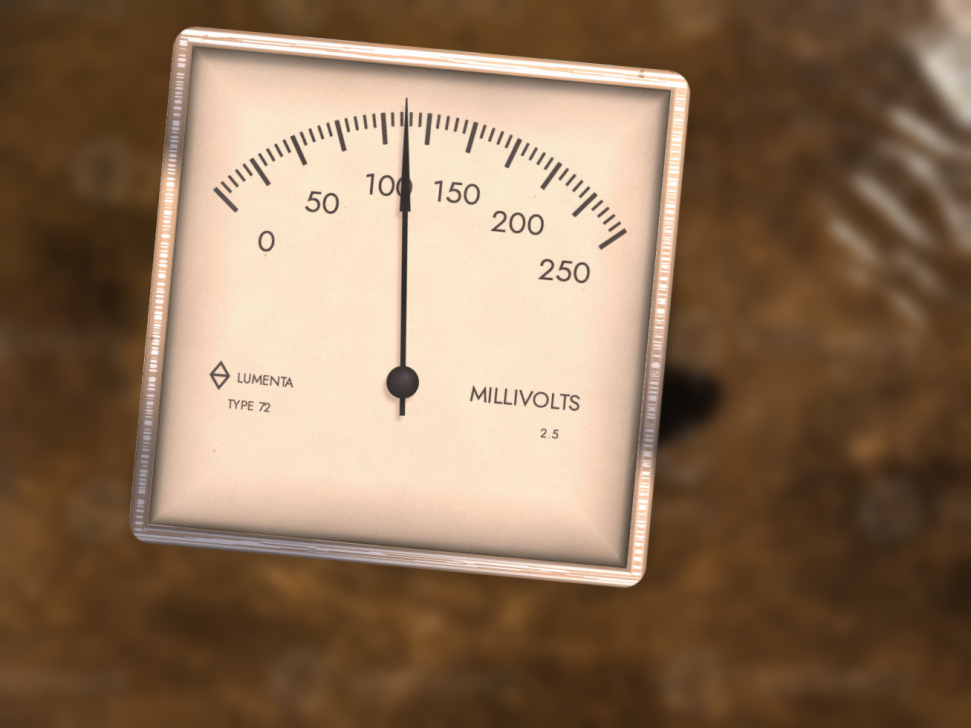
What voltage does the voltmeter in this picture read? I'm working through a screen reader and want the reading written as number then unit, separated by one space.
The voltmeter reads 112.5 mV
